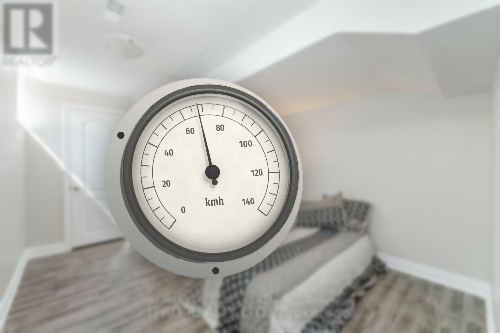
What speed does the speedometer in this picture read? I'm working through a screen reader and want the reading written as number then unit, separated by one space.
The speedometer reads 67.5 km/h
